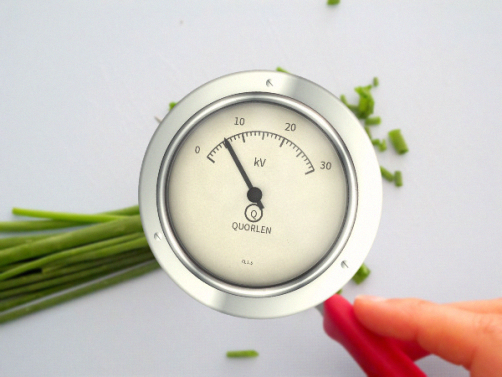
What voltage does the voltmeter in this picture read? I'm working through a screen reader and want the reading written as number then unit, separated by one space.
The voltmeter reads 6 kV
